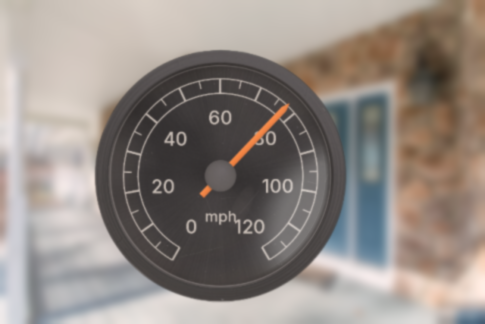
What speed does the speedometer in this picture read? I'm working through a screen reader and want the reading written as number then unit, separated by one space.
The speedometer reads 77.5 mph
